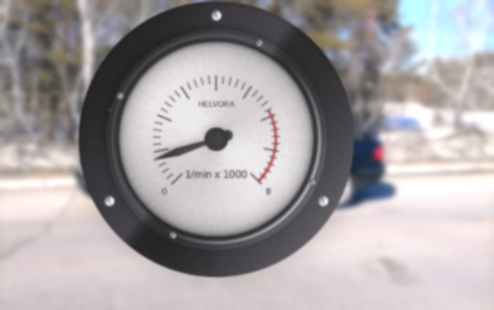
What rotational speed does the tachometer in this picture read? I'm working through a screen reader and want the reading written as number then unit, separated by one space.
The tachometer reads 800 rpm
